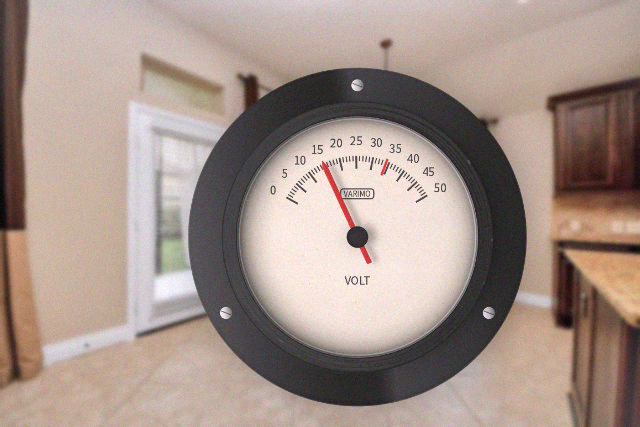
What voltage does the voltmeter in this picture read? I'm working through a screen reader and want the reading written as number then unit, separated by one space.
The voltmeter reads 15 V
